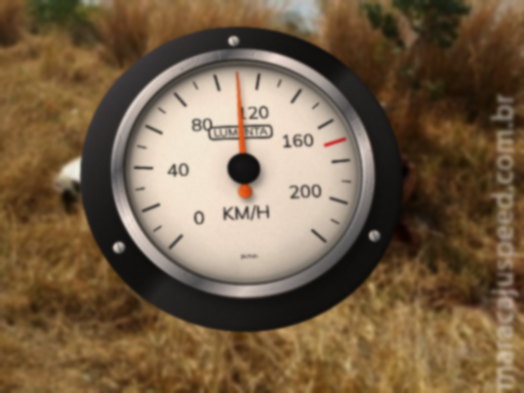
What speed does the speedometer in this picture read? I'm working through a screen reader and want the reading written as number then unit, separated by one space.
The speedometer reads 110 km/h
